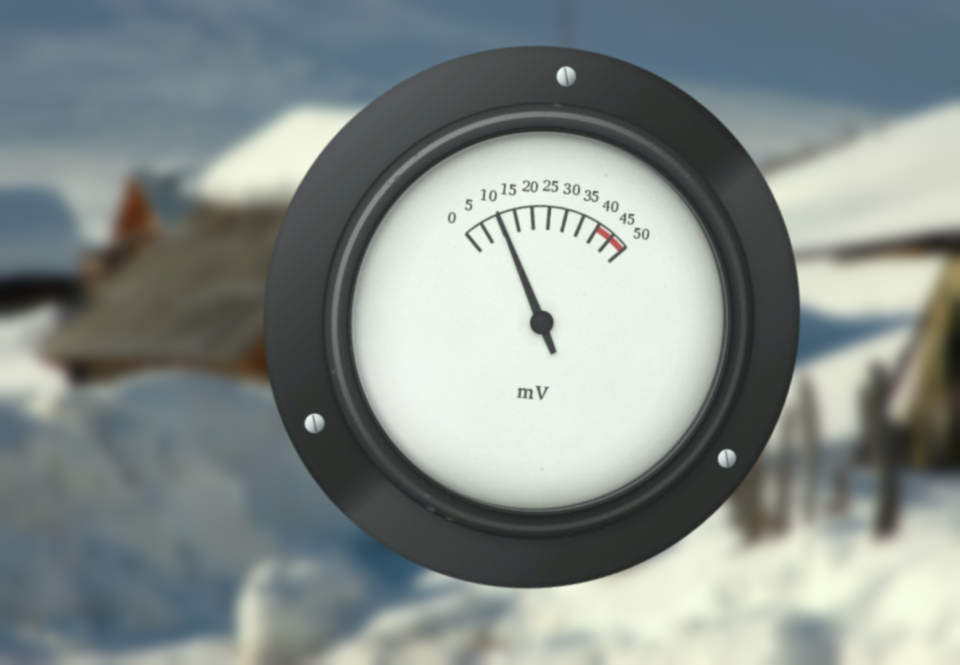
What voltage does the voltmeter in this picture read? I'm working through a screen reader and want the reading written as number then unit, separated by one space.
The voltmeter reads 10 mV
